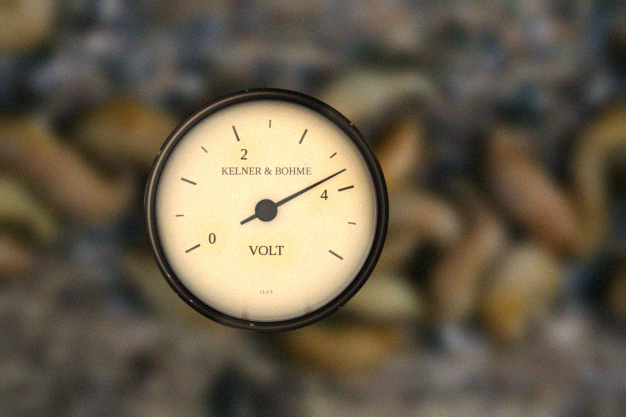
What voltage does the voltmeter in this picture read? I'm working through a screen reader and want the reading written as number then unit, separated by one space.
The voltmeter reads 3.75 V
